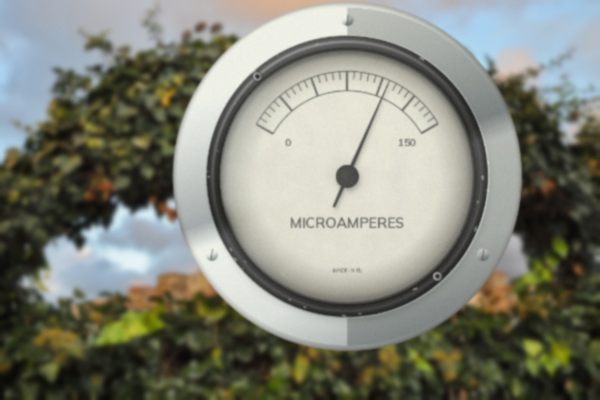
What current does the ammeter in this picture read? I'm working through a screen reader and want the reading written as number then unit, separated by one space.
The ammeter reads 105 µA
